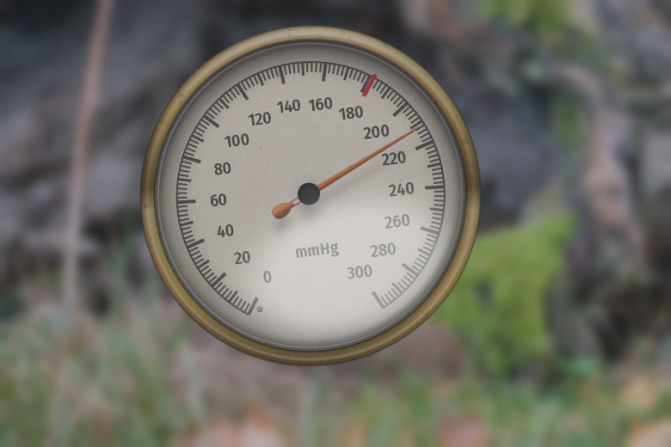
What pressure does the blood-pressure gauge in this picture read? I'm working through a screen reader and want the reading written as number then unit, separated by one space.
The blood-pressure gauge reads 212 mmHg
